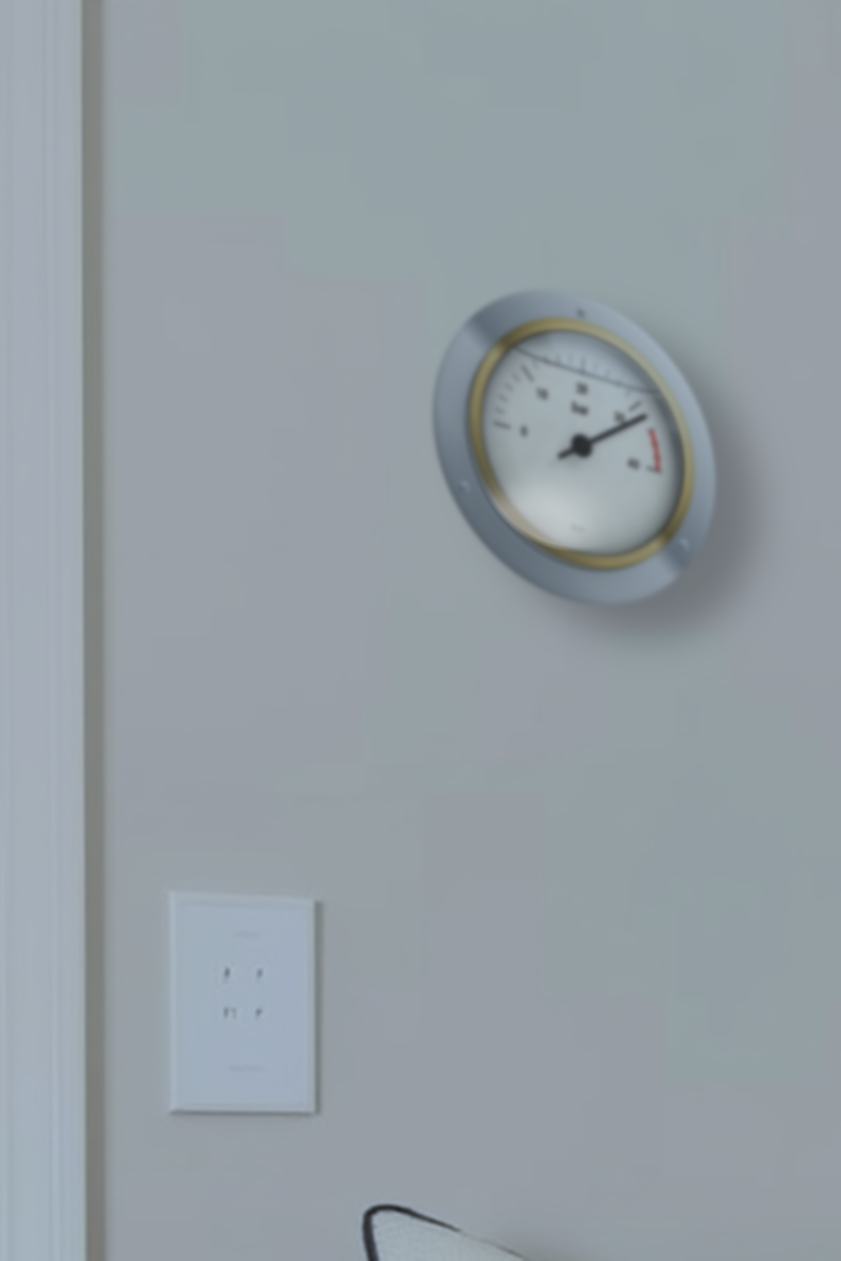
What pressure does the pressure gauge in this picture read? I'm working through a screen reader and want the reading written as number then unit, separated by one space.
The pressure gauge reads 32 bar
